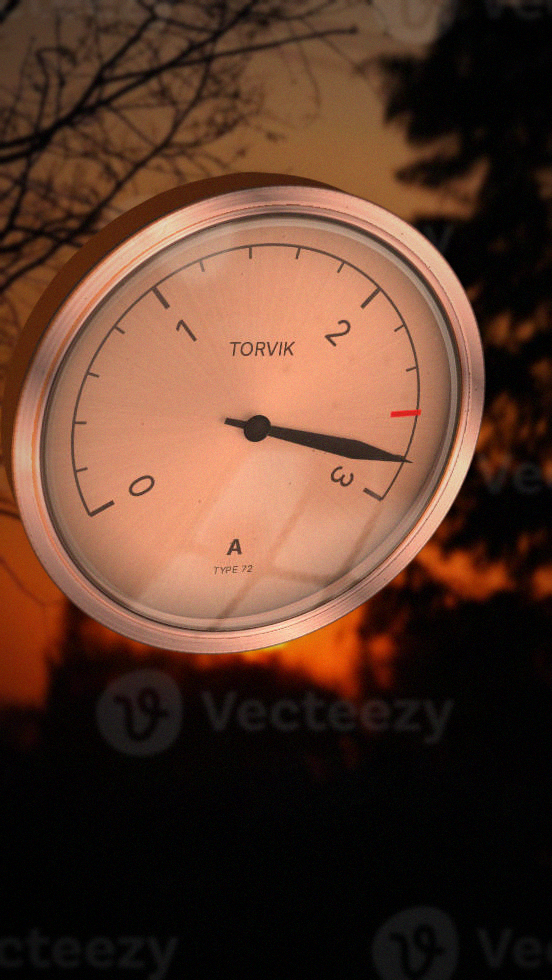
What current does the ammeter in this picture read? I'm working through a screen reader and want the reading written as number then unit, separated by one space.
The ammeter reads 2.8 A
